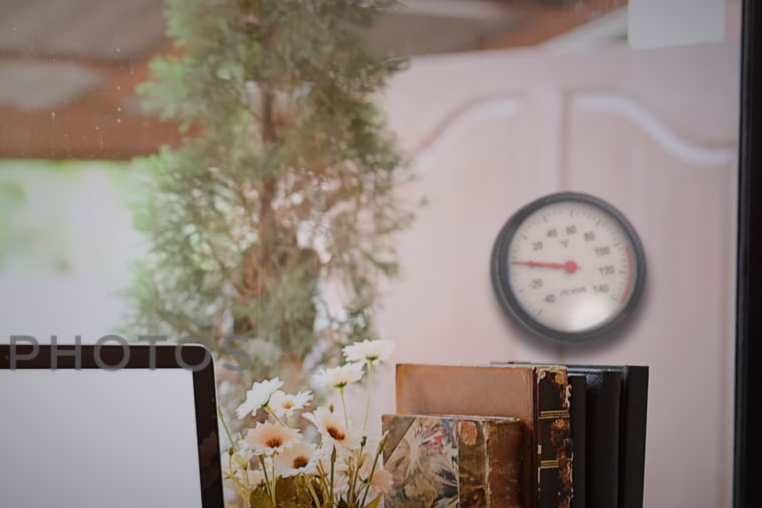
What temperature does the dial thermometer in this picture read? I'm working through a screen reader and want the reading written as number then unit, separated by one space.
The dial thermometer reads 0 °F
